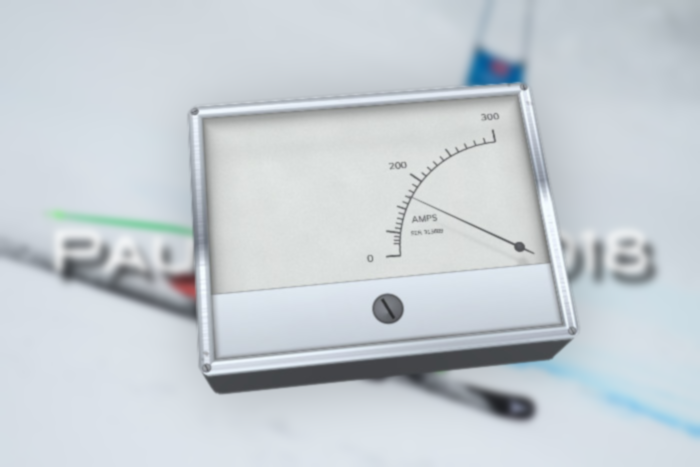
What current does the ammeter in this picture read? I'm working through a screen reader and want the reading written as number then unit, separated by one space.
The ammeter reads 170 A
